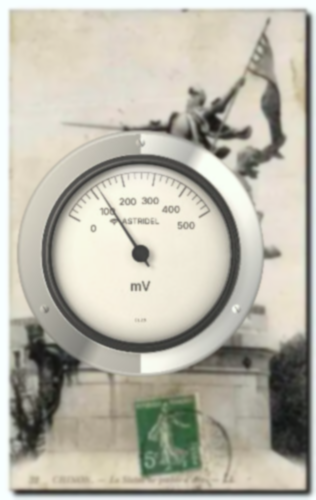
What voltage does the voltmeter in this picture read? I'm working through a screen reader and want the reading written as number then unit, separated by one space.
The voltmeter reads 120 mV
